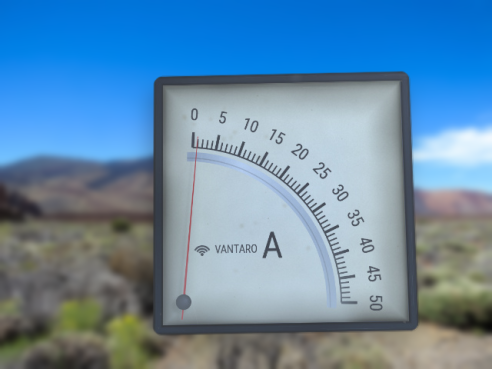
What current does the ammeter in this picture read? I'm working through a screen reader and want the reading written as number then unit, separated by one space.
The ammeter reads 1 A
